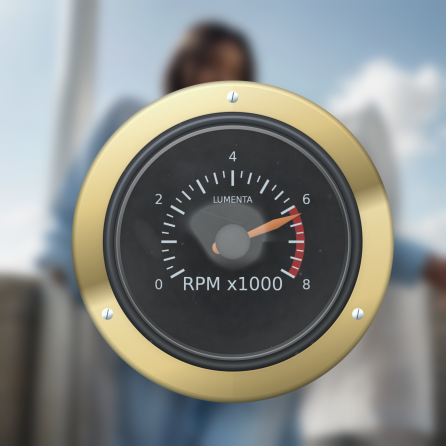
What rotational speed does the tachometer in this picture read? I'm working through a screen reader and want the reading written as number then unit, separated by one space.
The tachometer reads 6250 rpm
